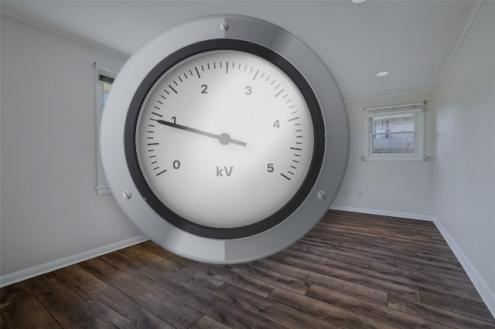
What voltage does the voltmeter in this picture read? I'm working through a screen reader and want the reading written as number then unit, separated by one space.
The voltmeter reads 0.9 kV
